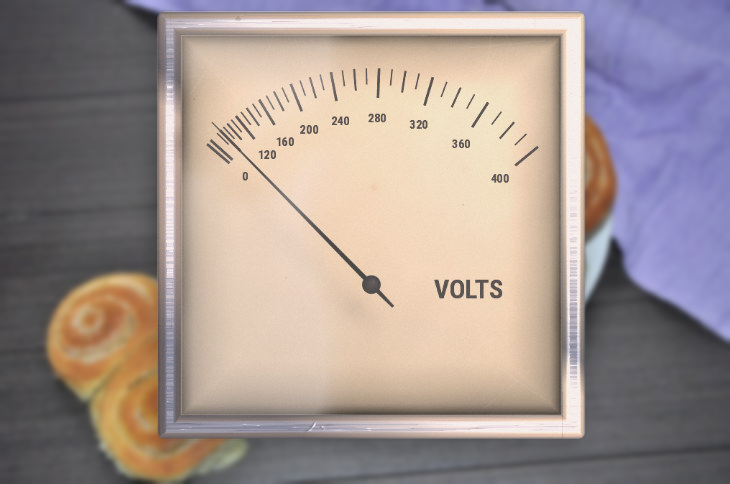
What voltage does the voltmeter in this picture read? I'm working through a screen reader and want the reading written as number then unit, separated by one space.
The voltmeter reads 80 V
